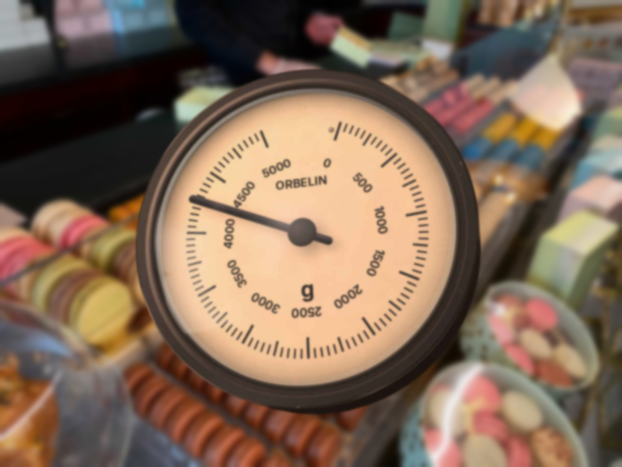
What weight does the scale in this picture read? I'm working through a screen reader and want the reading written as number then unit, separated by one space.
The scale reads 4250 g
